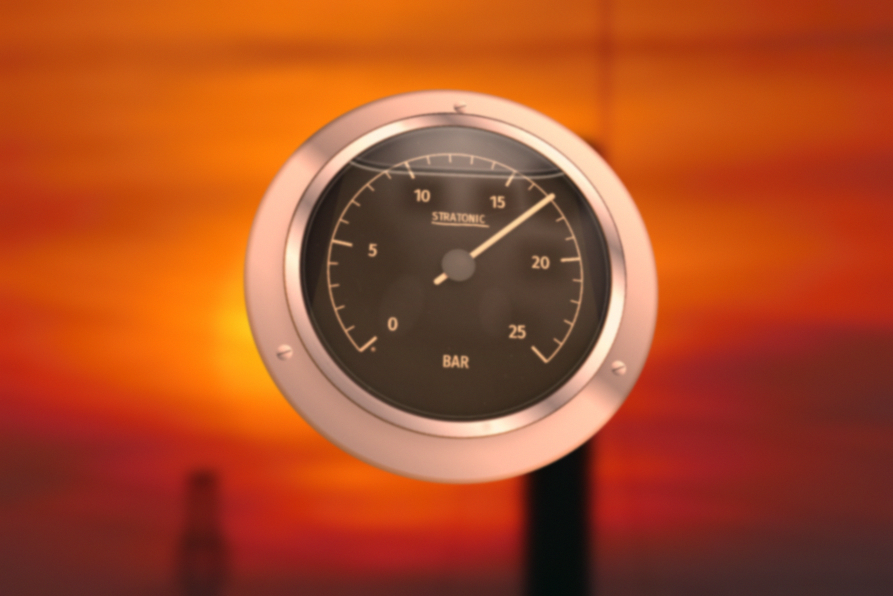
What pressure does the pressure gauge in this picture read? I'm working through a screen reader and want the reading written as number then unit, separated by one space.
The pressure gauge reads 17 bar
